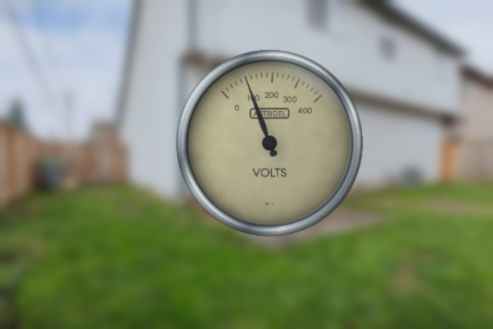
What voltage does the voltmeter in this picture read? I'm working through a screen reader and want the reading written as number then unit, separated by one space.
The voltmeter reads 100 V
